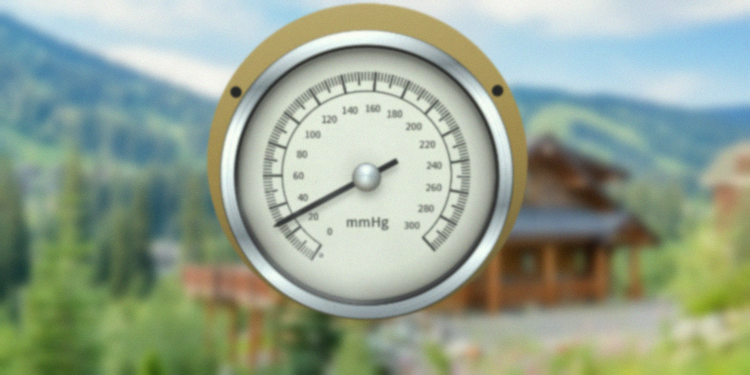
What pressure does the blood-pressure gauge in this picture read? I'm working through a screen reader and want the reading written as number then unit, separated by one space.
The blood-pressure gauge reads 30 mmHg
